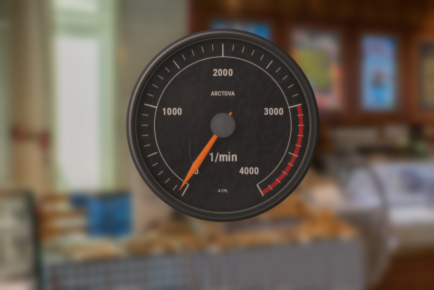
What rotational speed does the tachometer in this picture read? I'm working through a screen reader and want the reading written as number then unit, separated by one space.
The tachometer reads 50 rpm
